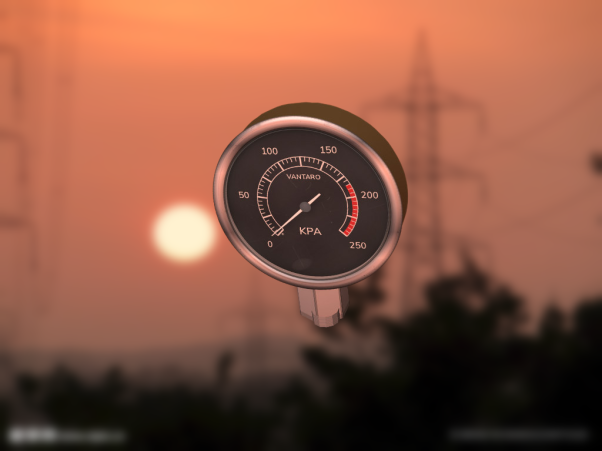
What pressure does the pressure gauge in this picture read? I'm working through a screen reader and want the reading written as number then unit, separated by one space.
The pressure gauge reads 5 kPa
